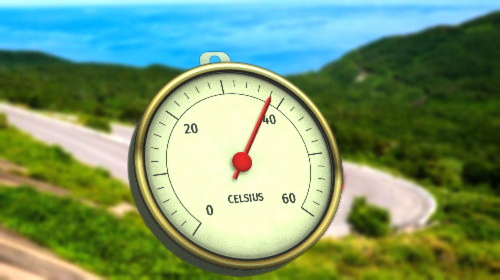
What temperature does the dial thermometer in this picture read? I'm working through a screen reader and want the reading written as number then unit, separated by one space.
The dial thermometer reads 38 °C
